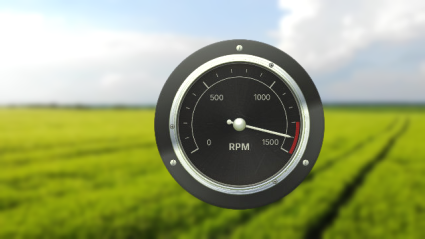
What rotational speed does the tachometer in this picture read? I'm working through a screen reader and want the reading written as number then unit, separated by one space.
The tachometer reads 1400 rpm
